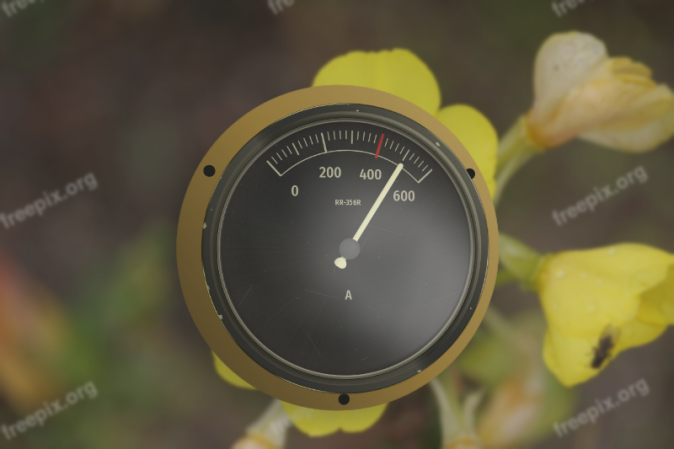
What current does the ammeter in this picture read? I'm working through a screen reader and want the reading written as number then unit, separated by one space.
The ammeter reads 500 A
